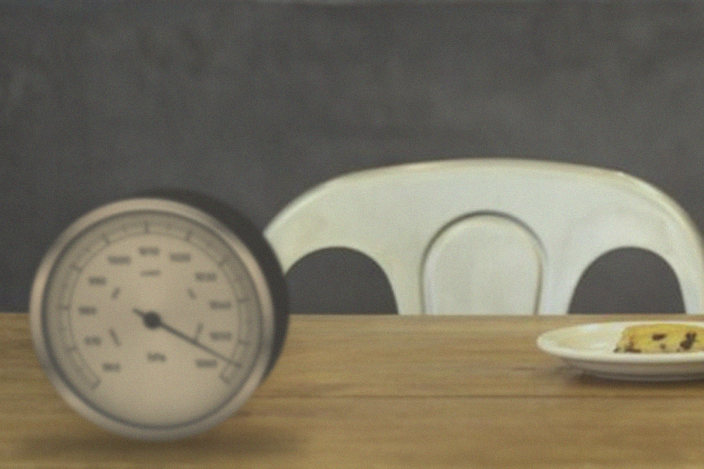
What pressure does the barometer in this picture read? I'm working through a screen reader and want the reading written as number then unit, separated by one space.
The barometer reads 1055 hPa
